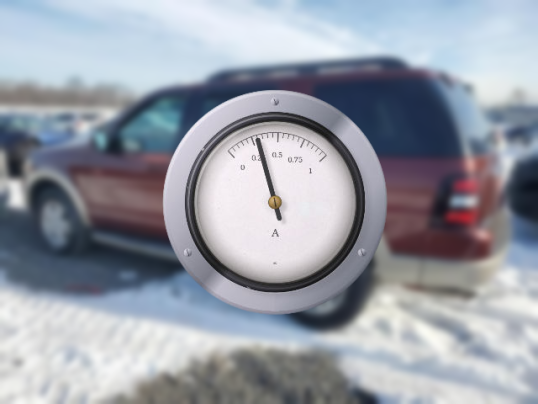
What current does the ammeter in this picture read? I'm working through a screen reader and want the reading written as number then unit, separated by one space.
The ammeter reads 0.3 A
